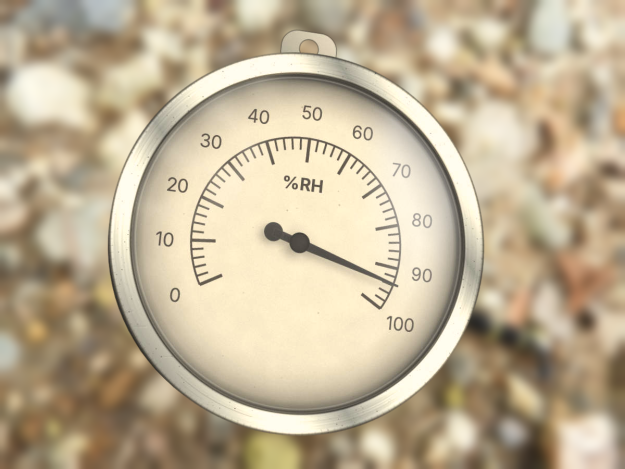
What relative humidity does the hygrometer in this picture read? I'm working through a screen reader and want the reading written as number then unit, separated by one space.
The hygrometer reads 94 %
